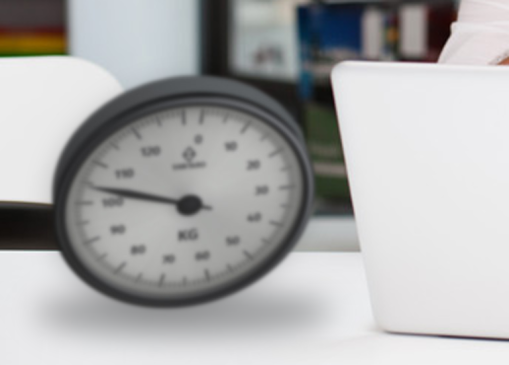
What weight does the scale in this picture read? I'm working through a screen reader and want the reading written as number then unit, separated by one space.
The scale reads 105 kg
